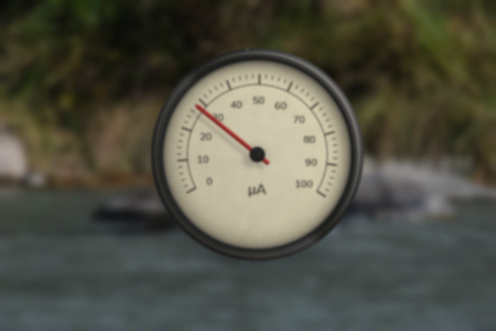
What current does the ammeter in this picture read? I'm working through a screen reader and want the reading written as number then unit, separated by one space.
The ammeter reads 28 µA
